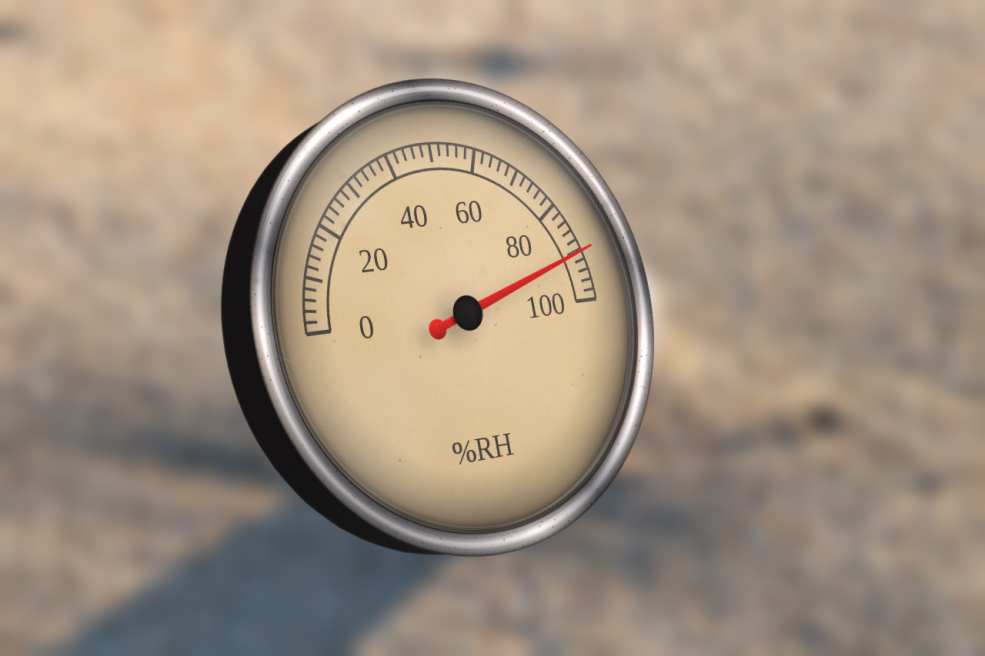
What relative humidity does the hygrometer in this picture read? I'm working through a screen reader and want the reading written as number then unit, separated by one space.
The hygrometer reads 90 %
